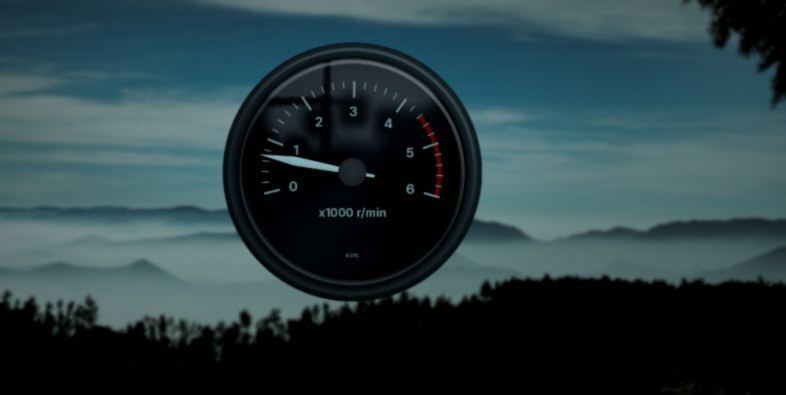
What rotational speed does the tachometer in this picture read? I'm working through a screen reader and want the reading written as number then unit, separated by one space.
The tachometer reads 700 rpm
